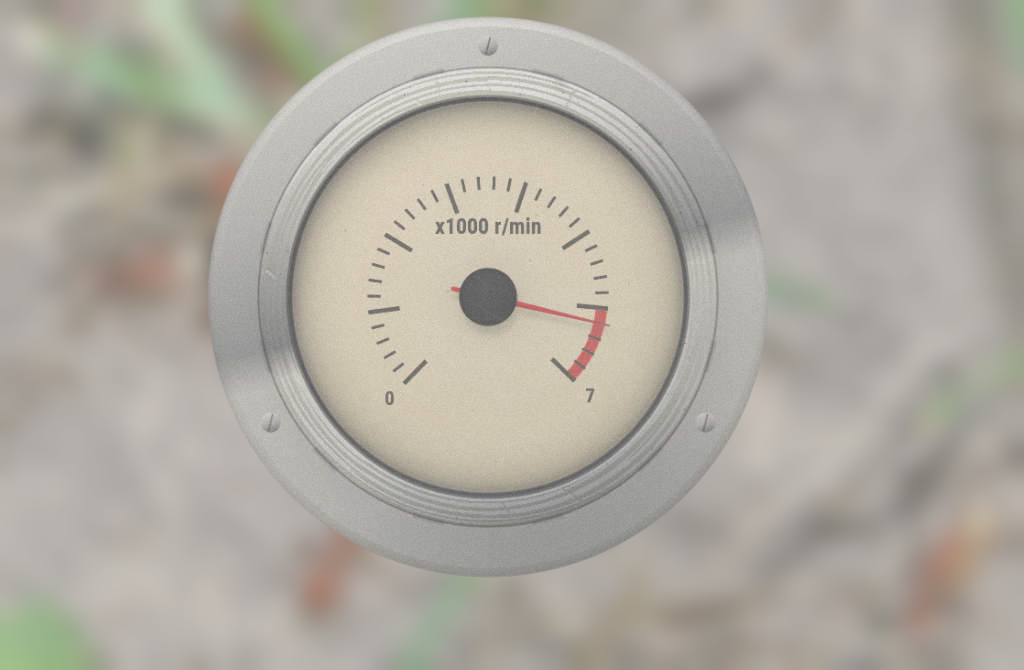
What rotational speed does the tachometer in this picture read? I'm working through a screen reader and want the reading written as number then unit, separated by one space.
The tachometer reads 6200 rpm
